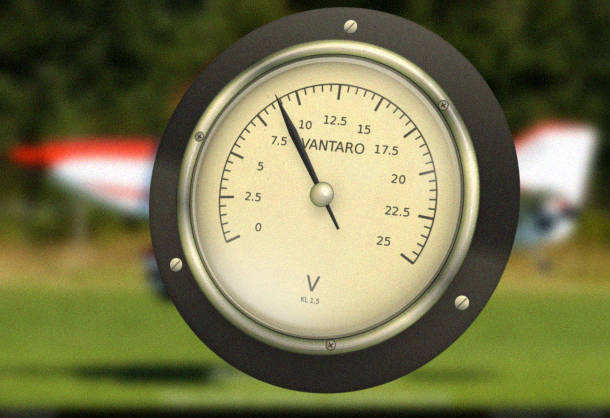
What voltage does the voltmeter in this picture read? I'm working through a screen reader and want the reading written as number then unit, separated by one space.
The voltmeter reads 9 V
